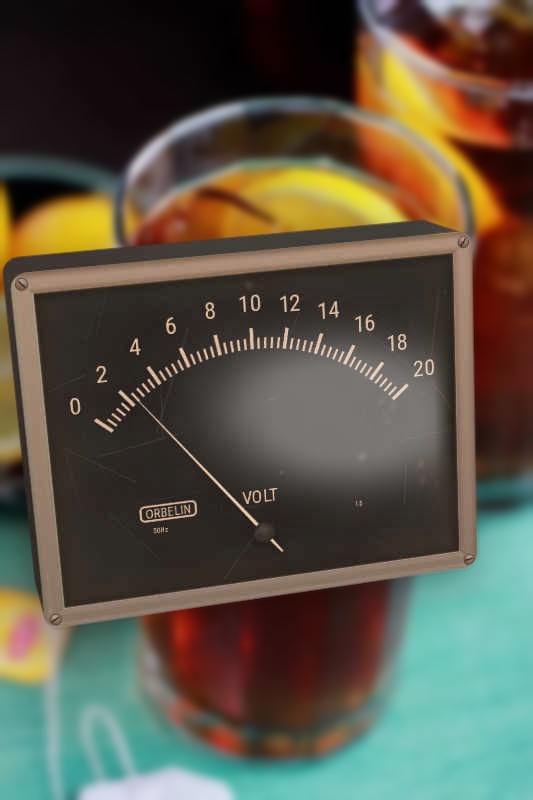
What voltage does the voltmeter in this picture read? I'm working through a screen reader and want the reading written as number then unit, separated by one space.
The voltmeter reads 2.4 V
